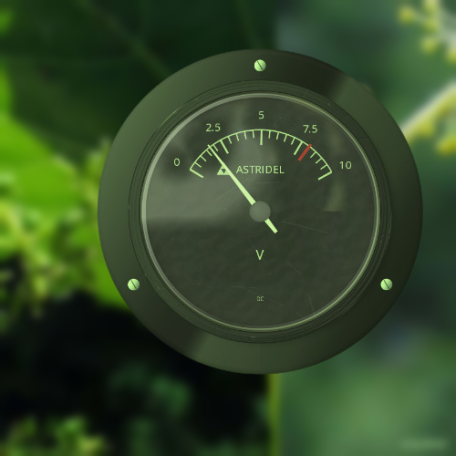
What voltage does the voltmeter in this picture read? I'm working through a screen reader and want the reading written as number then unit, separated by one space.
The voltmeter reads 1.75 V
